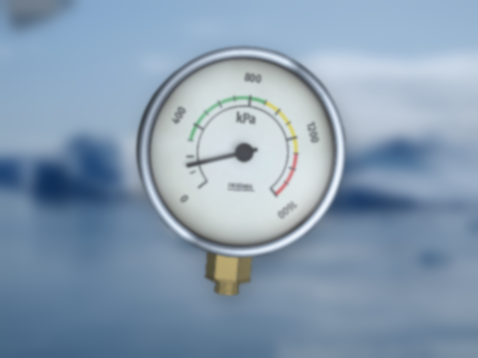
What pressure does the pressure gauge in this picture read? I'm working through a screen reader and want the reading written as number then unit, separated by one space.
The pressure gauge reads 150 kPa
